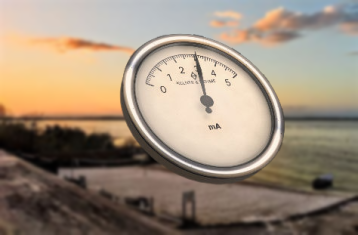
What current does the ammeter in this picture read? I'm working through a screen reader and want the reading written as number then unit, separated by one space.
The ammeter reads 3 mA
